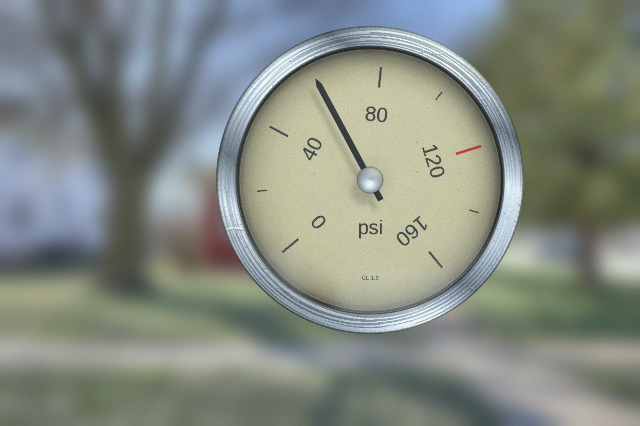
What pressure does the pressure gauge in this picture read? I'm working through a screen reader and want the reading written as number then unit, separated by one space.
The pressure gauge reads 60 psi
